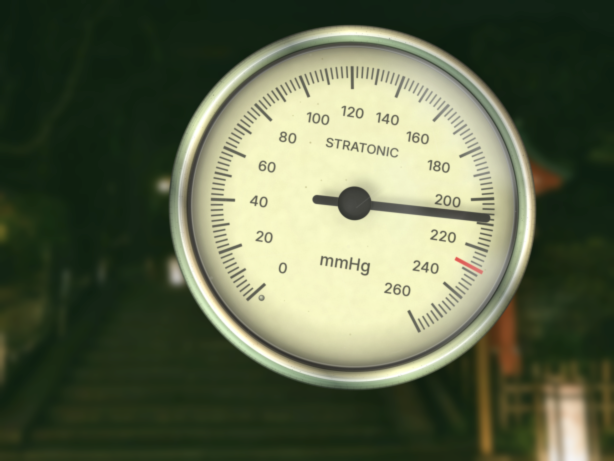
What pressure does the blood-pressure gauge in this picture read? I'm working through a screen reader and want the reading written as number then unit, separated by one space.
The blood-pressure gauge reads 208 mmHg
